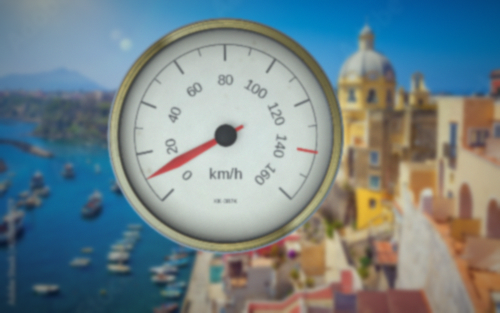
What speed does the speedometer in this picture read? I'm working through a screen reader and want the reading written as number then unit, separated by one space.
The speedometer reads 10 km/h
